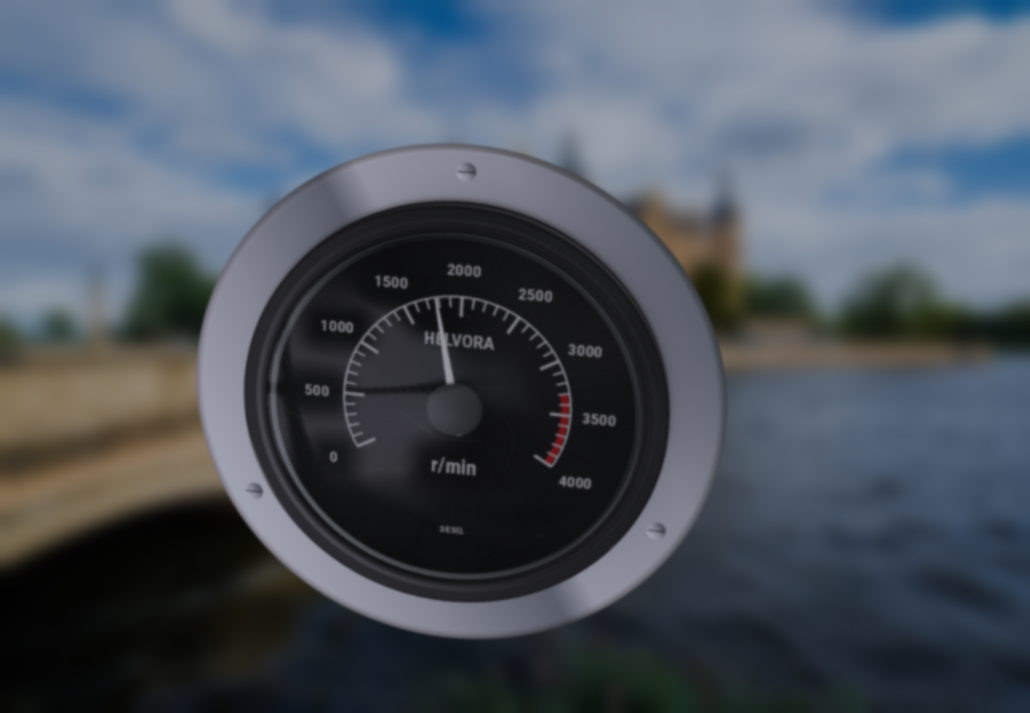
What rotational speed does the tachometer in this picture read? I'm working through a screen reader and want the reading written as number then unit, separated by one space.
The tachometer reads 1800 rpm
